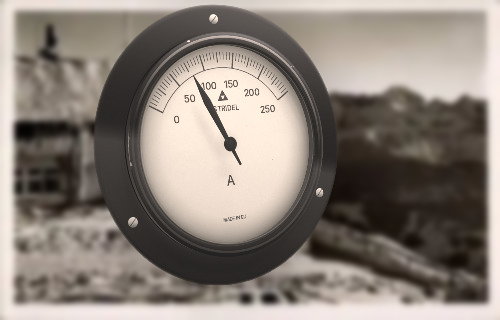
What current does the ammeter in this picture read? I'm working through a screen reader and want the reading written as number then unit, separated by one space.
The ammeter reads 75 A
